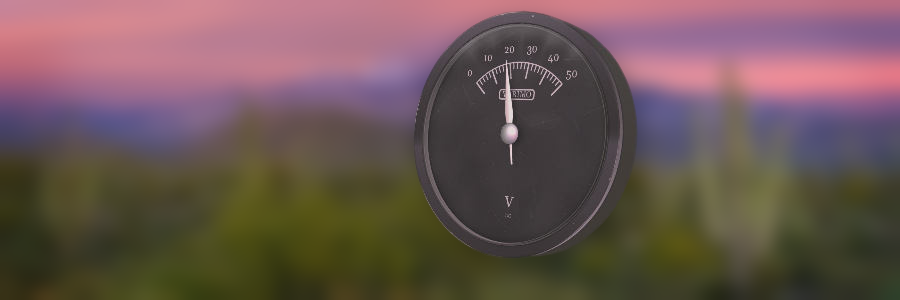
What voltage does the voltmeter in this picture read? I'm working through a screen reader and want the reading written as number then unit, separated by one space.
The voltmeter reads 20 V
